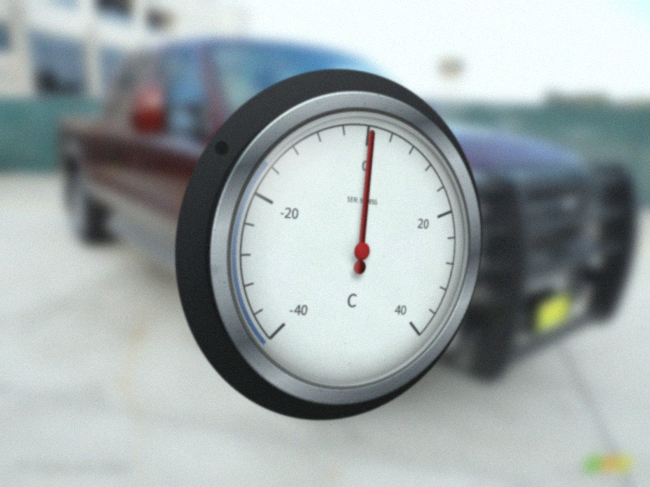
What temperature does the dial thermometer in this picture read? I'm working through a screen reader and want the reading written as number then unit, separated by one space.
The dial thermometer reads 0 °C
